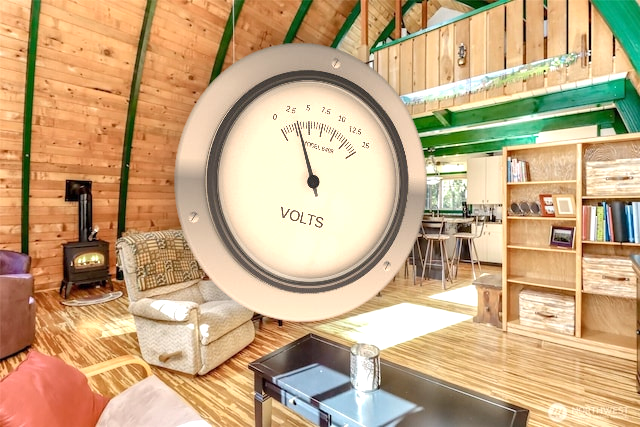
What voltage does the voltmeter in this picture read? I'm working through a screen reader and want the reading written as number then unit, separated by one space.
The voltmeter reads 2.5 V
